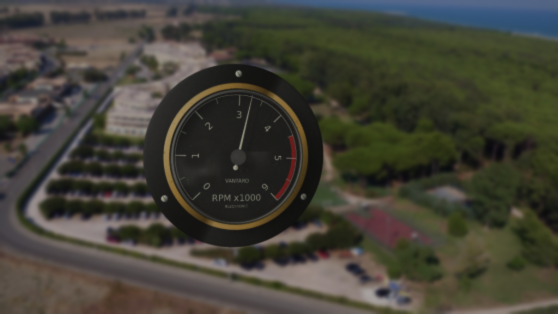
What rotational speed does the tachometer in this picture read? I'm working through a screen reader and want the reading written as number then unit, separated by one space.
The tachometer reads 3250 rpm
